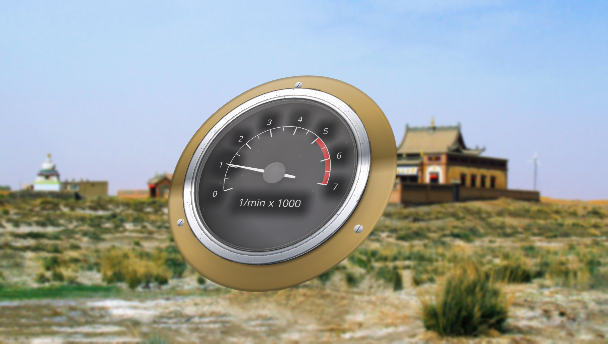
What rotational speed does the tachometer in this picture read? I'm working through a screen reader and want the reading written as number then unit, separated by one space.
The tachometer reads 1000 rpm
